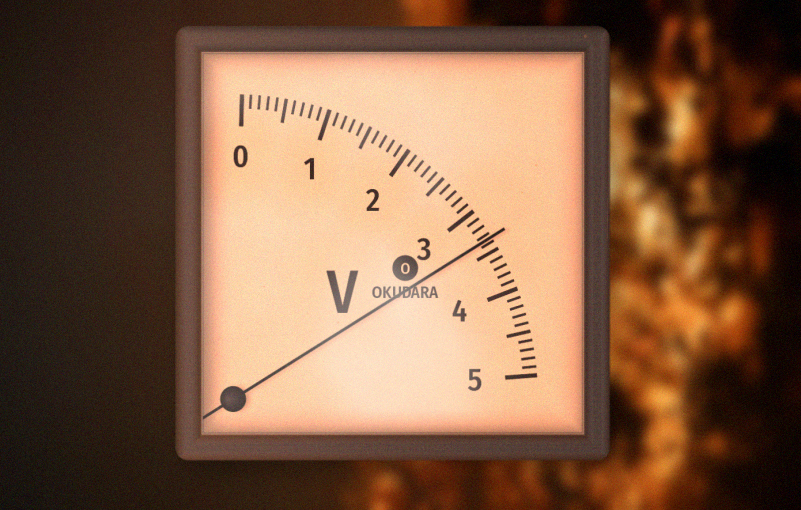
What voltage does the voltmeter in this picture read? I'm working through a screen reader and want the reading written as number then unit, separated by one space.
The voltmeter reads 3.35 V
